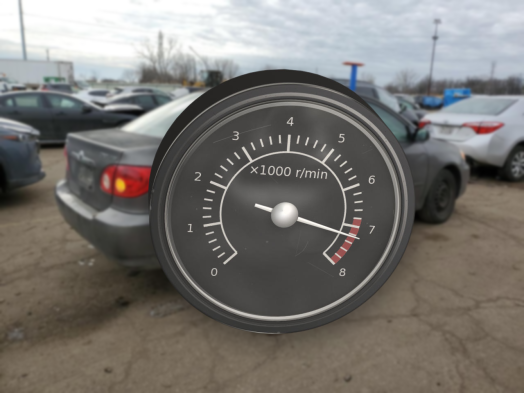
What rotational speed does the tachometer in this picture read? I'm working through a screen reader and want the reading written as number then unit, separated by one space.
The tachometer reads 7200 rpm
